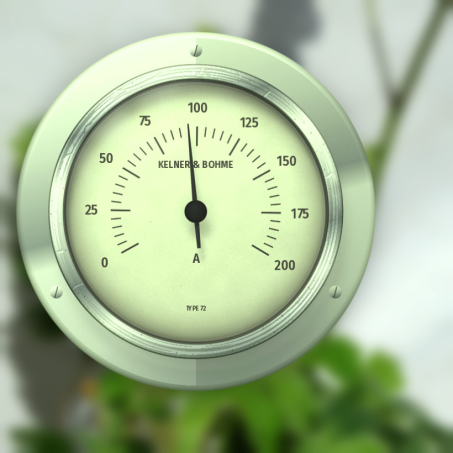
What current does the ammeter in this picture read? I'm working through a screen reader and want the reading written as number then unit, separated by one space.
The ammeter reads 95 A
